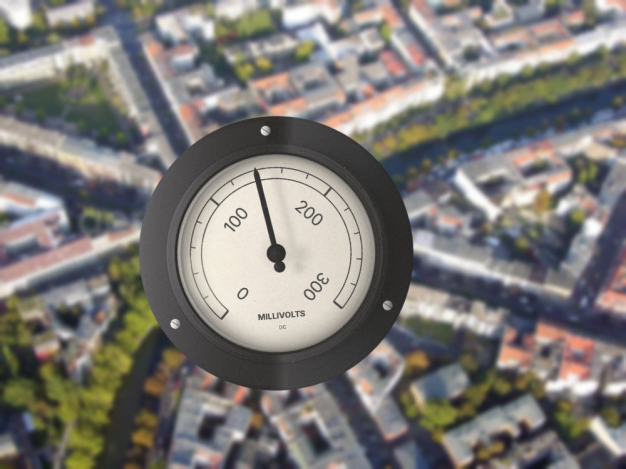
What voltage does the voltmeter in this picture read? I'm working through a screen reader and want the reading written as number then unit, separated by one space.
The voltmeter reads 140 mV
